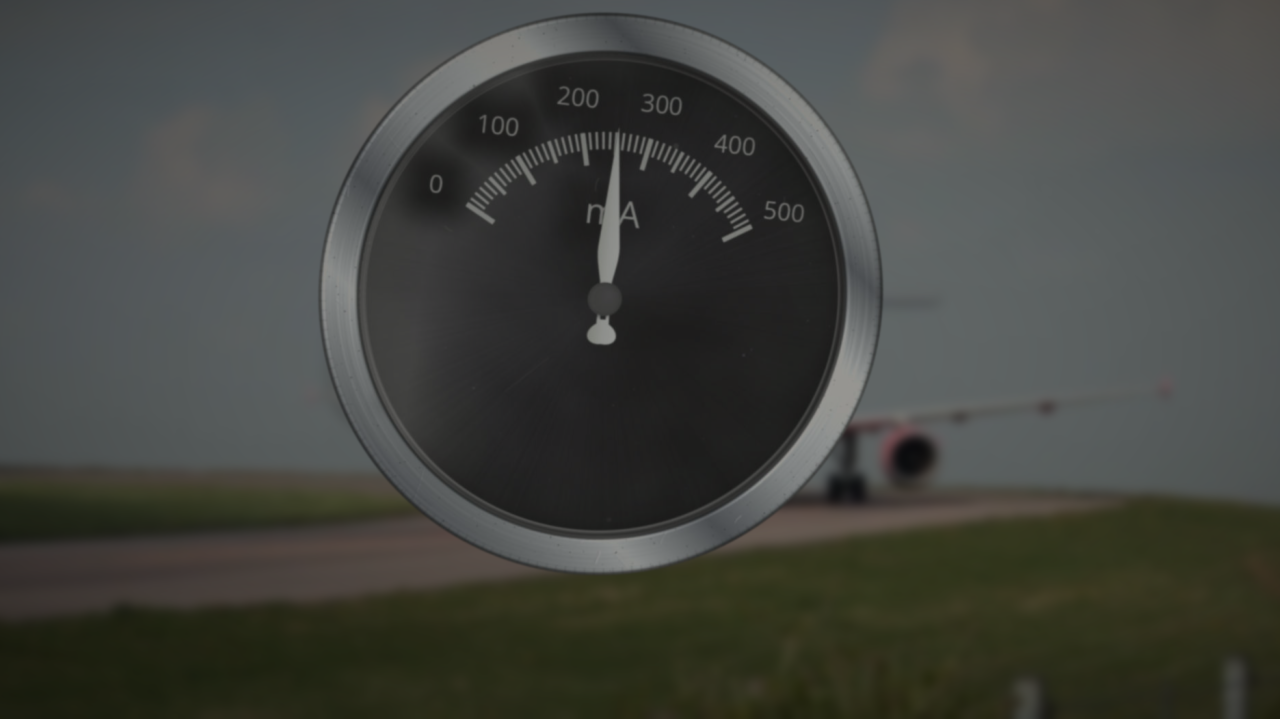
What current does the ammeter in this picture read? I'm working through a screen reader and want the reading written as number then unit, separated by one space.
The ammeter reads 250 mA
